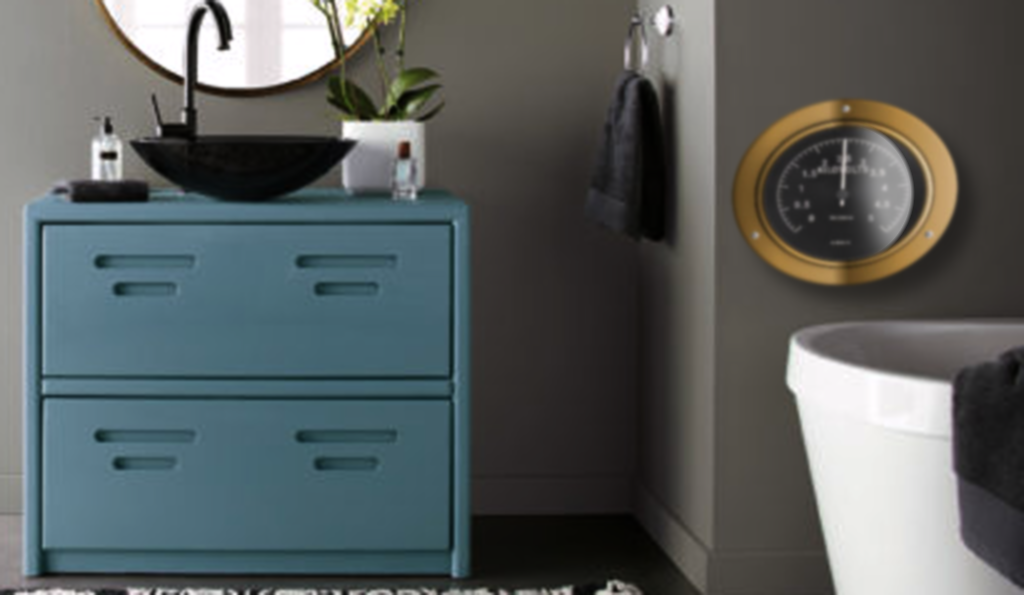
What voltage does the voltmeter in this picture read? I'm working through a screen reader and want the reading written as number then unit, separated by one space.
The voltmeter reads 2.5 kV
